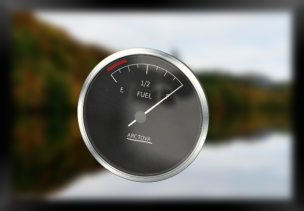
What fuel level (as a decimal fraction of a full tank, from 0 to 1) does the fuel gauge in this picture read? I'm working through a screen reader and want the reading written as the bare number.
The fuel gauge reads 1
